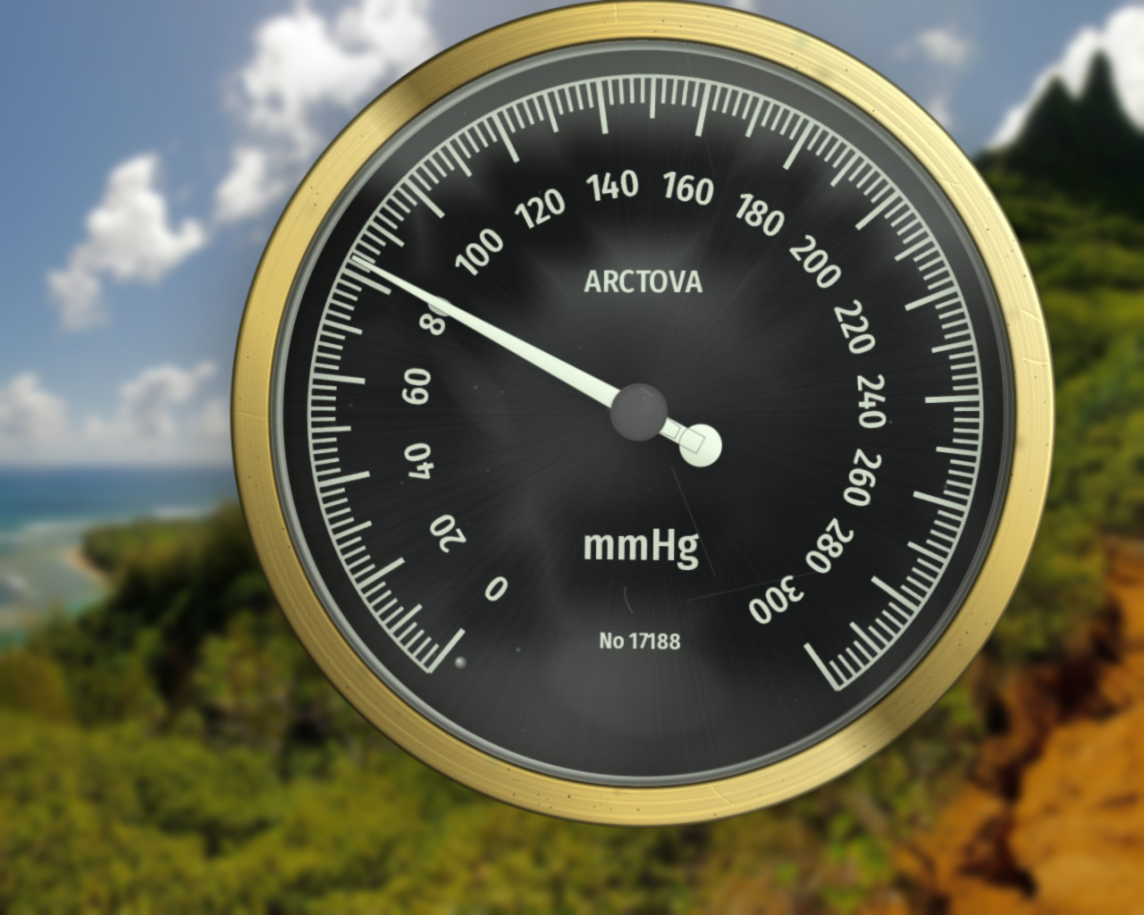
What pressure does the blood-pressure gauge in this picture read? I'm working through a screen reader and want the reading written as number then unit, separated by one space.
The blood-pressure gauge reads 83 mmHg
